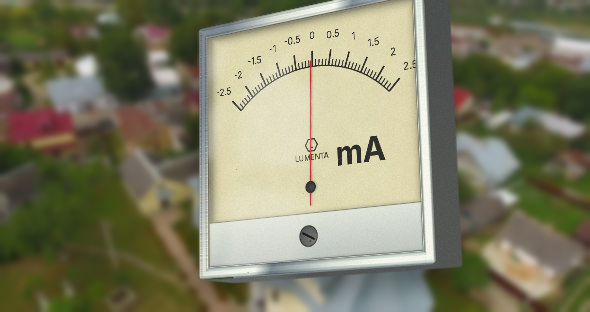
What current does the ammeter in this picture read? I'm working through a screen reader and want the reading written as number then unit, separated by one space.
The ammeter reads 0 mA
